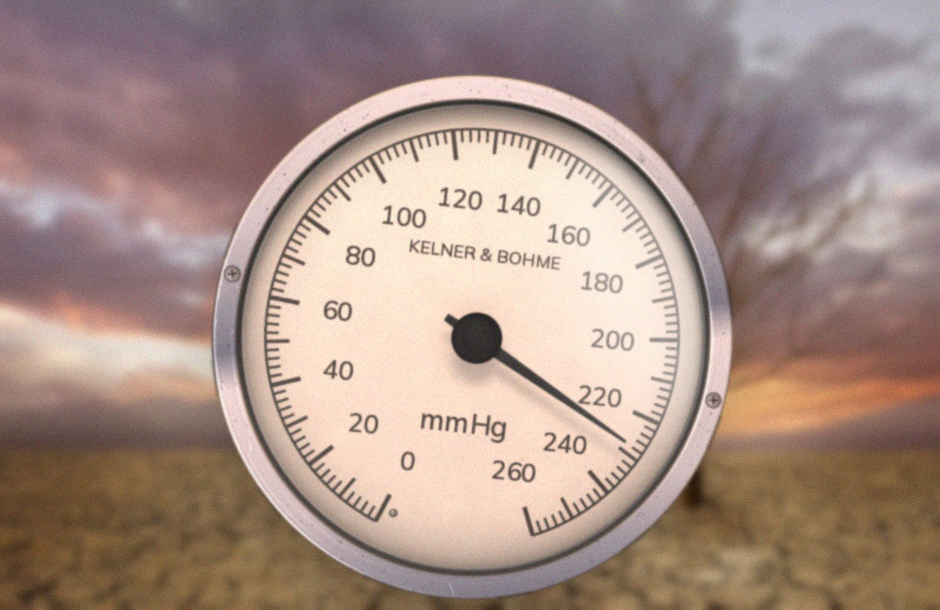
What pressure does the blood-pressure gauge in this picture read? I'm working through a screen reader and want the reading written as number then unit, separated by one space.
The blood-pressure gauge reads 228 mmHg
